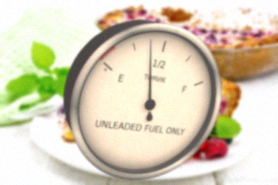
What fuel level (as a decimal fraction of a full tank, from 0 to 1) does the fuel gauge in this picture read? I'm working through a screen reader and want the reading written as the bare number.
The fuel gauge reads 0.375
